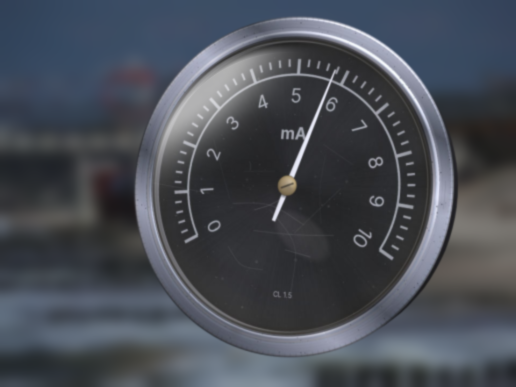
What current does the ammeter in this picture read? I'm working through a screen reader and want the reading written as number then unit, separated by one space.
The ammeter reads 5.8 mA
